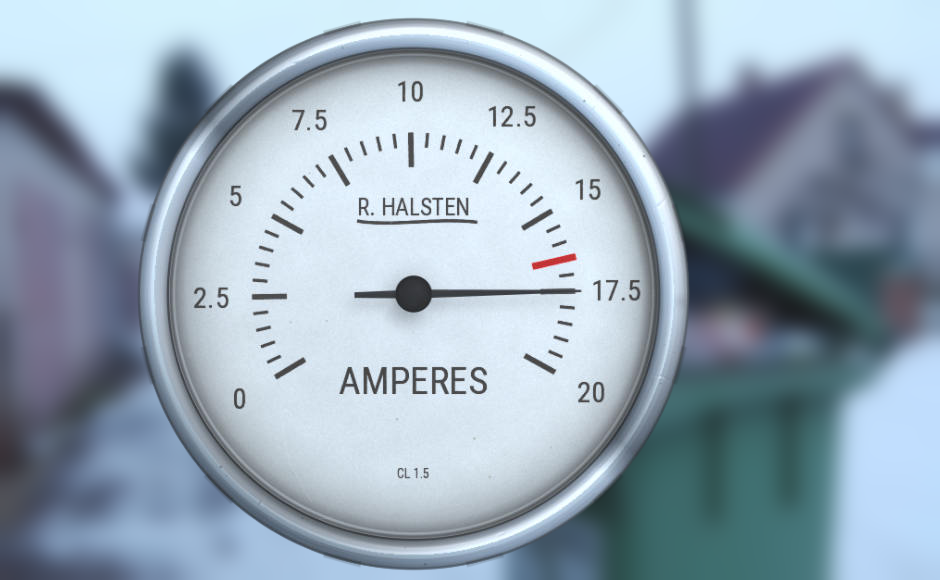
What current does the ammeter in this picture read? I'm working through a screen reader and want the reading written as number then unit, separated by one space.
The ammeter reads 17.5 A
